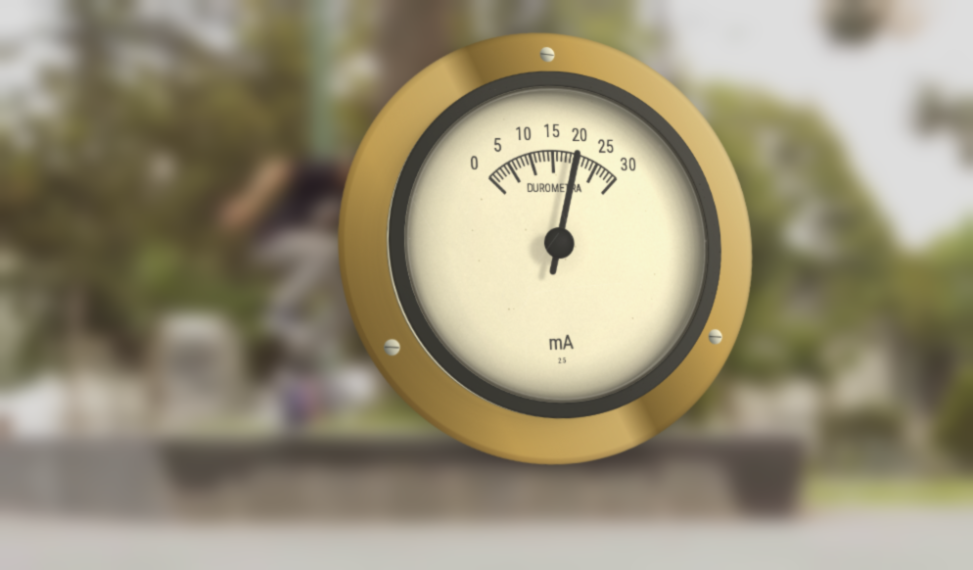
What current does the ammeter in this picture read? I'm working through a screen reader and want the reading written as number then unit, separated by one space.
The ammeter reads 20 mA
